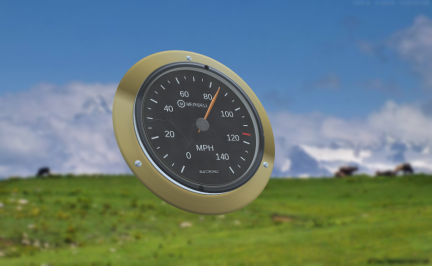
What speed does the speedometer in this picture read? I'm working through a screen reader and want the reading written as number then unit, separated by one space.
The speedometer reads 85 mph
